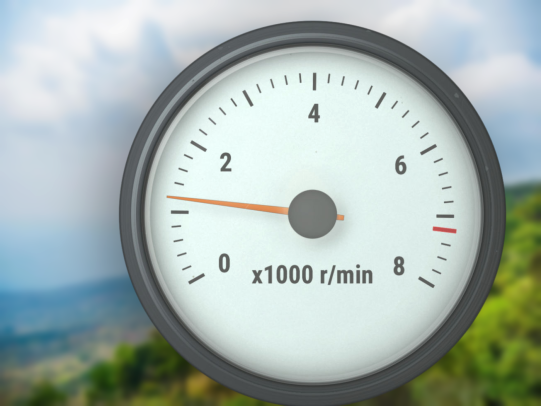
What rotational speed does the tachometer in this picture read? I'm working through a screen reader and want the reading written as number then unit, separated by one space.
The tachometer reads 1200 rpm
